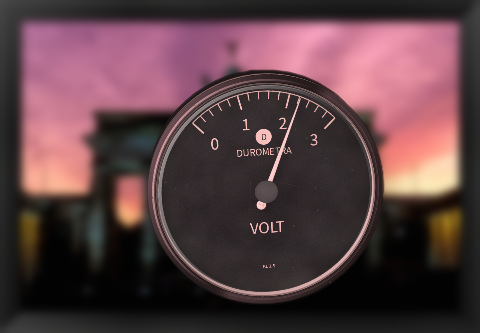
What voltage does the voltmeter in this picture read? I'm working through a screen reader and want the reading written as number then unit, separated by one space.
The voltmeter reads 2.2 V
